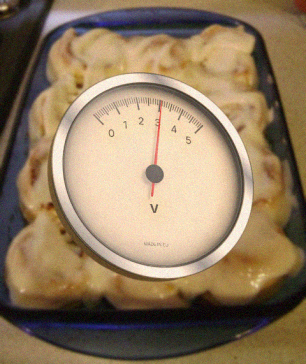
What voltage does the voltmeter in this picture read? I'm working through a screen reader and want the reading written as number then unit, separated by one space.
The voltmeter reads 3 V
